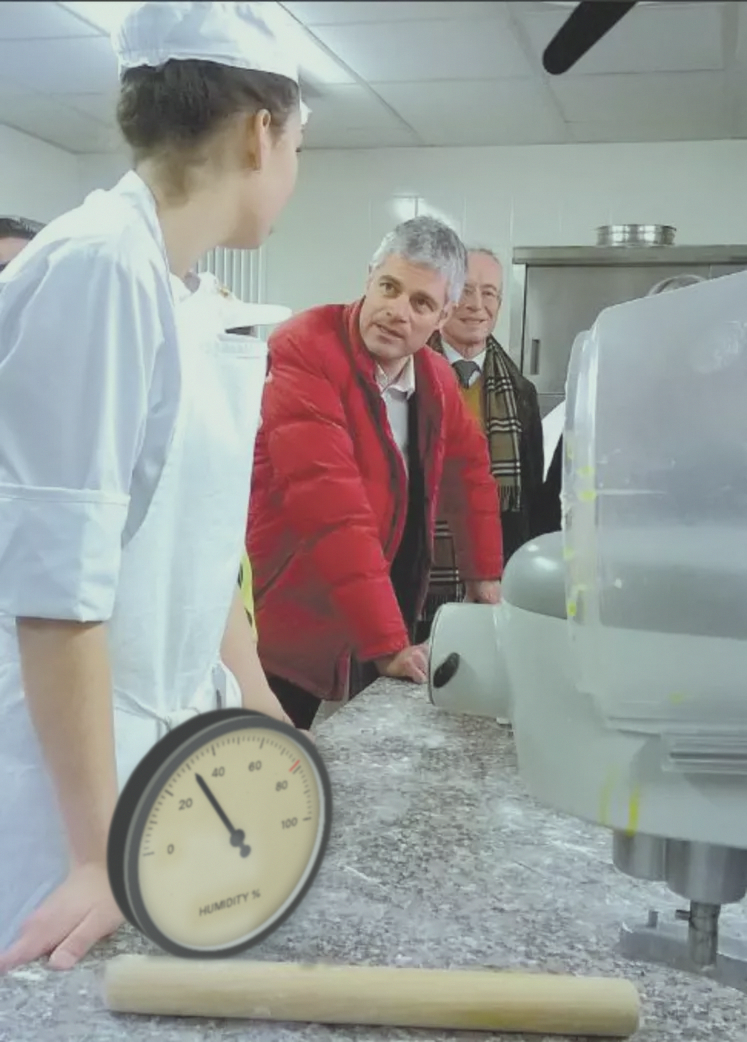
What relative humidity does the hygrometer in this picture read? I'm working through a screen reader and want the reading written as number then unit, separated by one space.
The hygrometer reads 30 %
